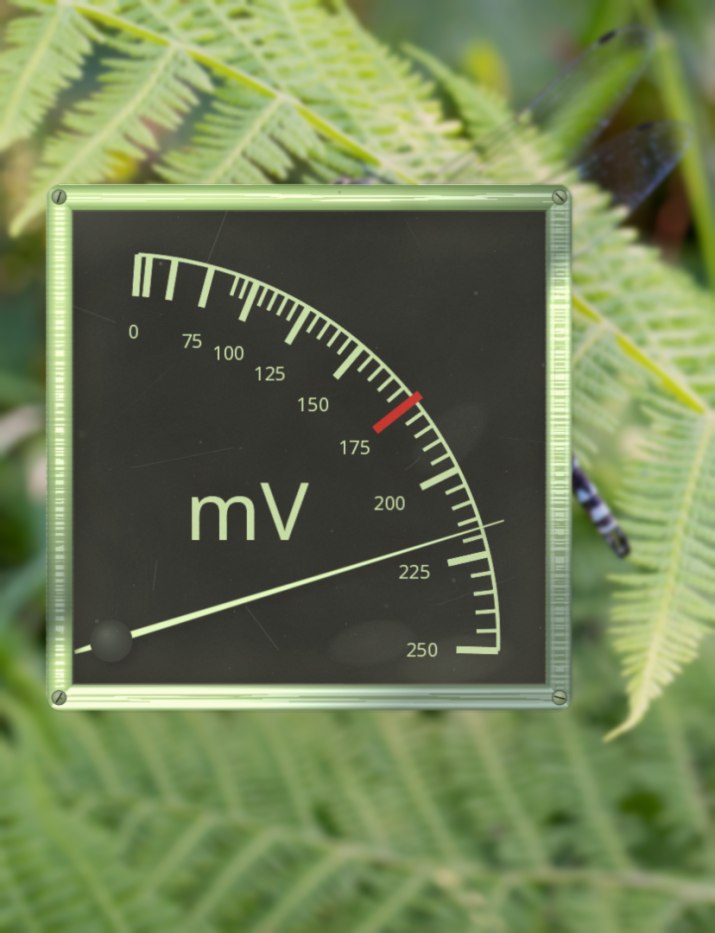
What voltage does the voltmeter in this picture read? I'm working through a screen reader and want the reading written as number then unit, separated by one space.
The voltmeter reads 217.5 mV
